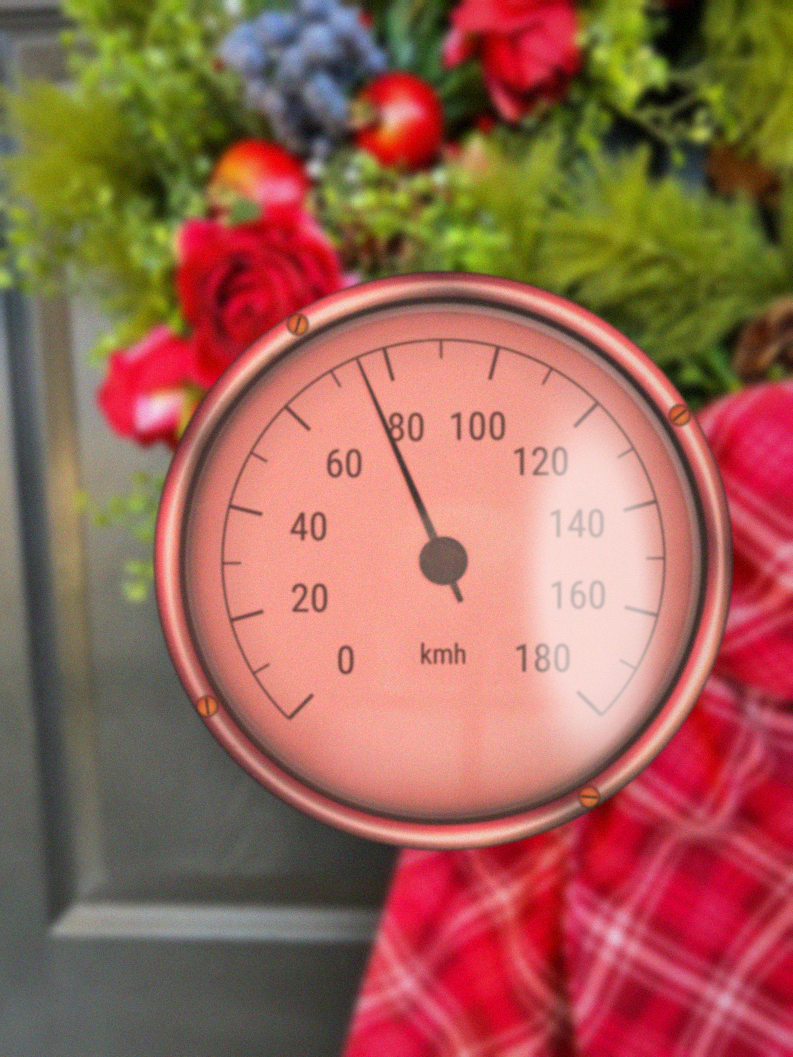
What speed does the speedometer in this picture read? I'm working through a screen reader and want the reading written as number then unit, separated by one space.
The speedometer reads 75 km/h
